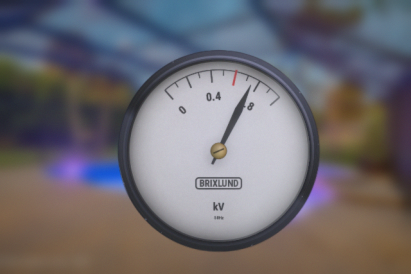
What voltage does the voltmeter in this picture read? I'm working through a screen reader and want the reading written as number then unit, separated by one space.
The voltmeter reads 0.75 kV
